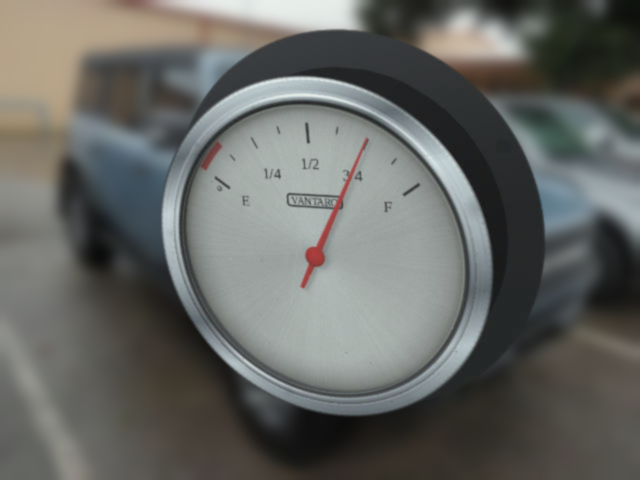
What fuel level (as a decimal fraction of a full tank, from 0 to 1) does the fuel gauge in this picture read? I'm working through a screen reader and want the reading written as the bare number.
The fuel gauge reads 0.75
